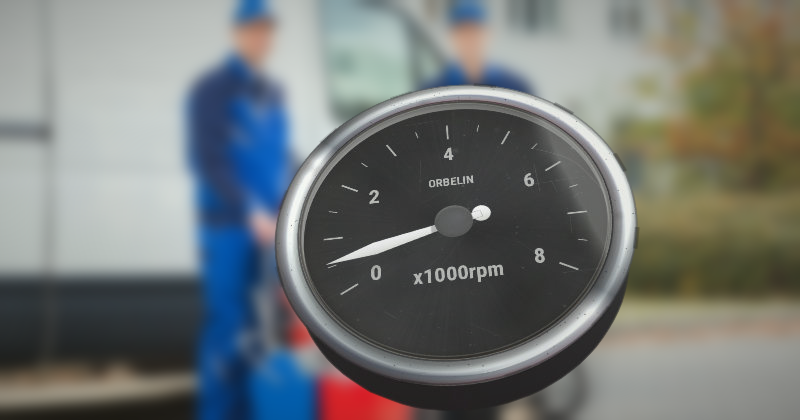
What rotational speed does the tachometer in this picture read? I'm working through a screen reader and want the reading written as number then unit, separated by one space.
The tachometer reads 500 rpm
